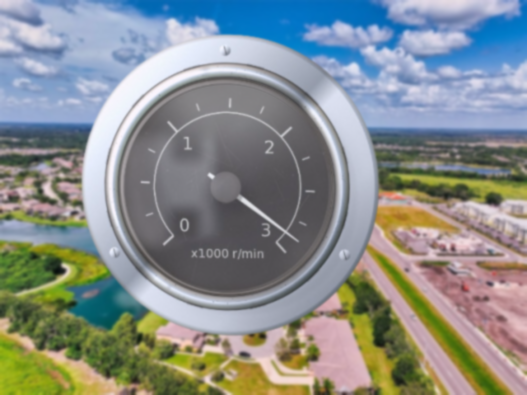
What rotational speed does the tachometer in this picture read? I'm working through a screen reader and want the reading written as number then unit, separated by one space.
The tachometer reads 2875 rpm
